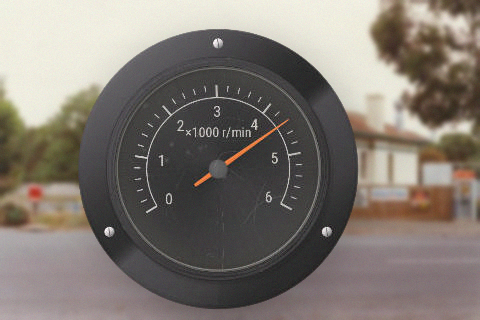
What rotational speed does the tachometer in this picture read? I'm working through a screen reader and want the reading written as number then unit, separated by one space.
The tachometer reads 4400 rpm
